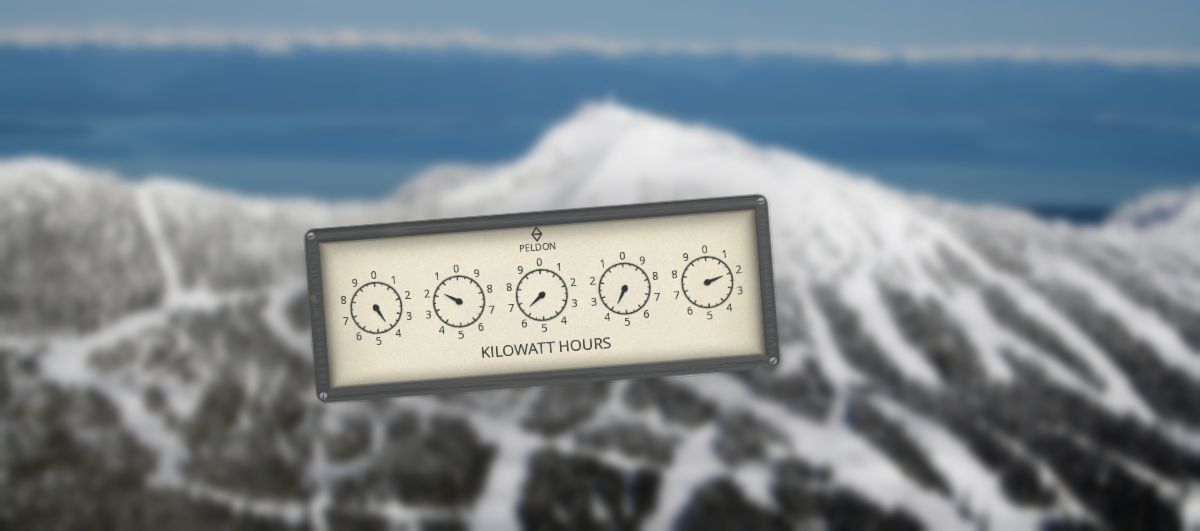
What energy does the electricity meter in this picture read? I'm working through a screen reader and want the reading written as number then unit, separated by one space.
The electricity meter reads 41642 kWh
